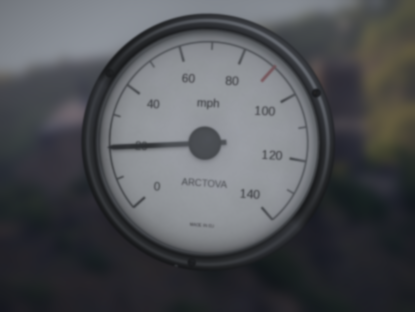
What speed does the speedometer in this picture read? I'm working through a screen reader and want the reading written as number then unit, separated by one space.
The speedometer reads 20 mph
